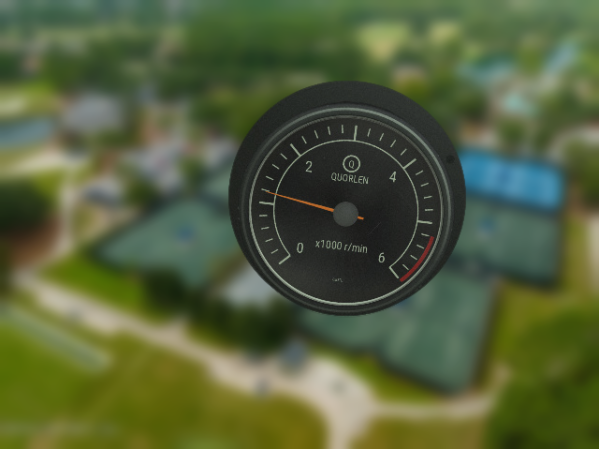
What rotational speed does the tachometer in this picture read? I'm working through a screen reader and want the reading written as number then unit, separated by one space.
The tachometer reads 1200 rpm
